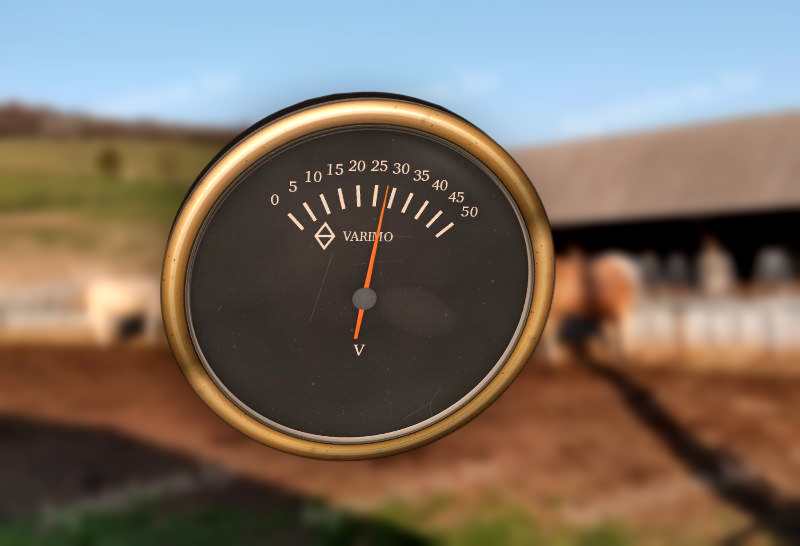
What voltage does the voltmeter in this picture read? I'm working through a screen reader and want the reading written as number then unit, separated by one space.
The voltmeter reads 27.5 V
